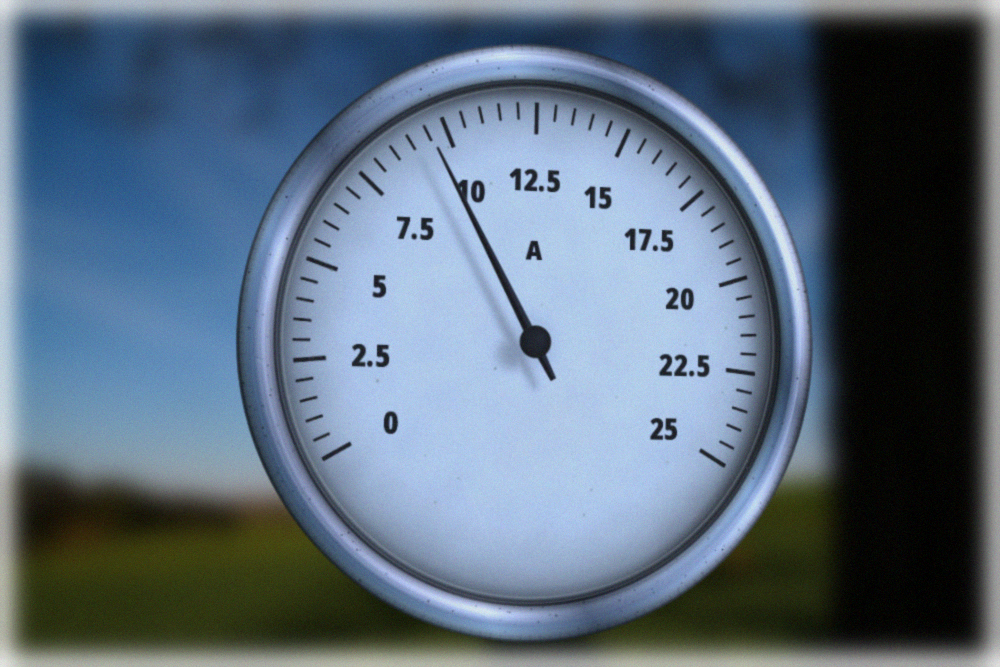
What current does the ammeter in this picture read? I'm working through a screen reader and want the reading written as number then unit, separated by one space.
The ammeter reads 9.5 A
